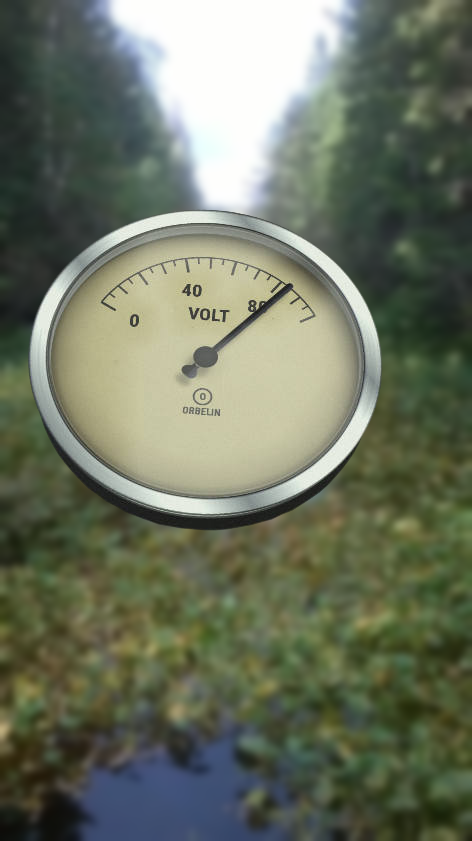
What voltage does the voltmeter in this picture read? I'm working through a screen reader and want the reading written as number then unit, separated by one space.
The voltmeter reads 85 V
